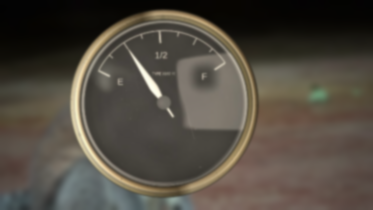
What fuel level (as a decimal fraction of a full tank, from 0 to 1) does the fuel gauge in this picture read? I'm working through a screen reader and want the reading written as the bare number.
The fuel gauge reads 0.25
